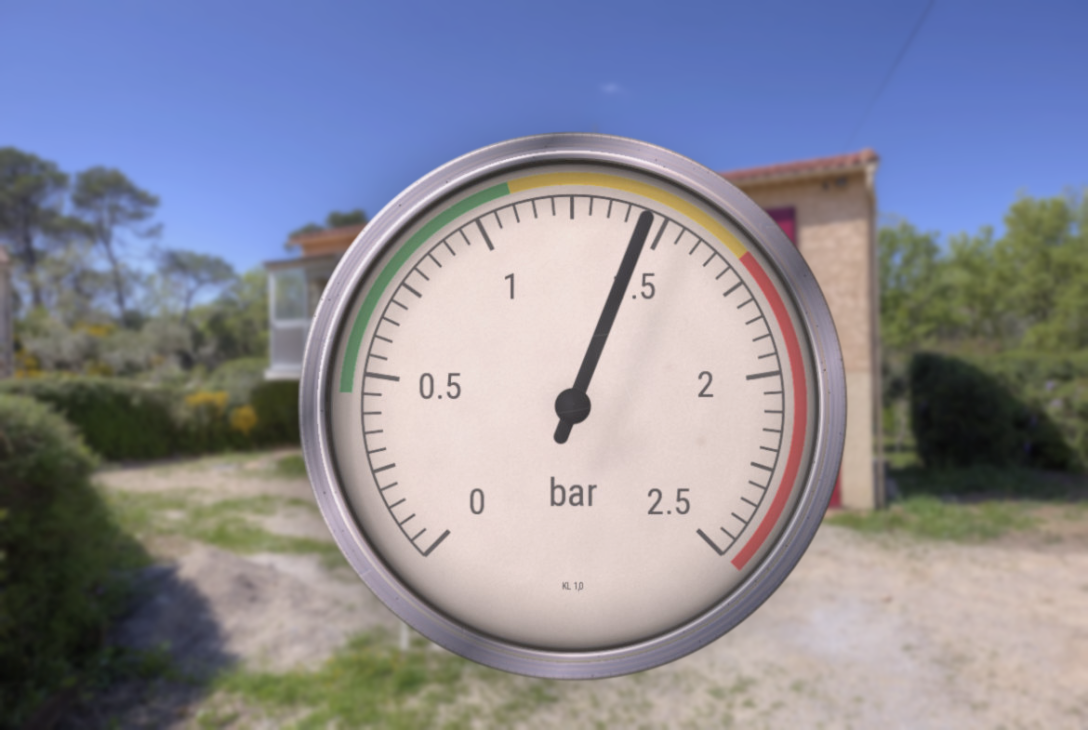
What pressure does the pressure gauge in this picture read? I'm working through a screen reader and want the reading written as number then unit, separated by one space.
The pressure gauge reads 1.45 bar
